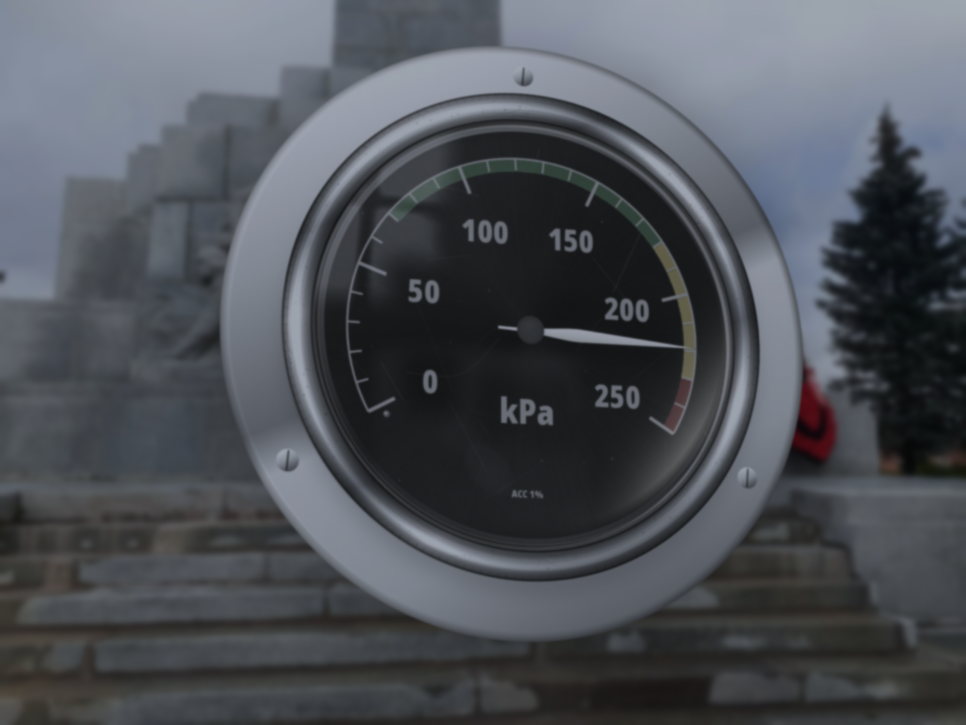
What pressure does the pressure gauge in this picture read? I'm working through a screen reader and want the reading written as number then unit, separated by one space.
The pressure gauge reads 220 kPa
